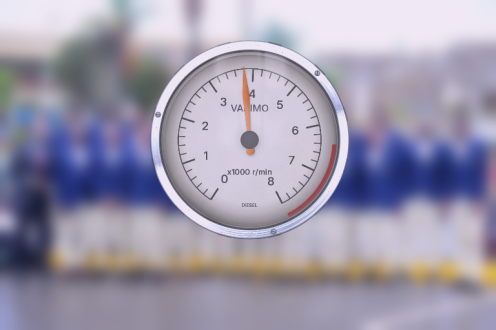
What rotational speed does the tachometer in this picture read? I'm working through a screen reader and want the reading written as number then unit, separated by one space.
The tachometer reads 3800 rpm
